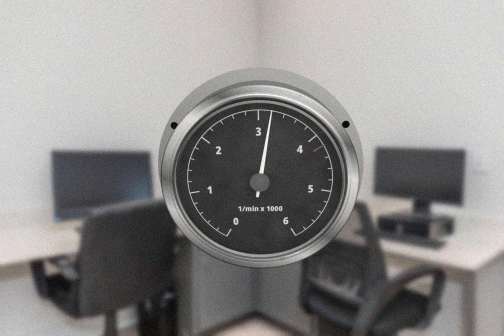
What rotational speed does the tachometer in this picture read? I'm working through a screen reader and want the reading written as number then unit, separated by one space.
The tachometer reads 3200 rpm
